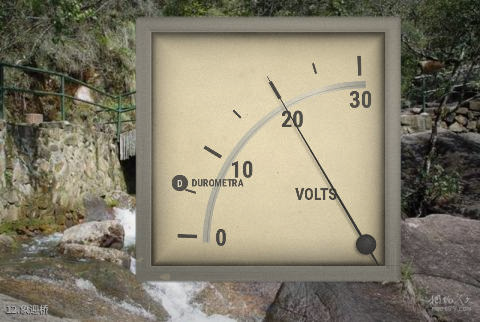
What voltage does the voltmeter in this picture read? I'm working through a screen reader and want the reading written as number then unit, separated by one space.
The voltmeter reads 20 V
